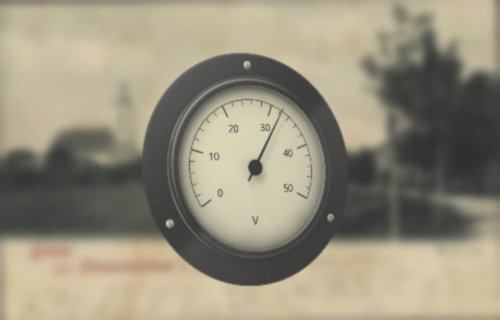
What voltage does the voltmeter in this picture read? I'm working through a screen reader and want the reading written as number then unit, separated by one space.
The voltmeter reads 32 V
